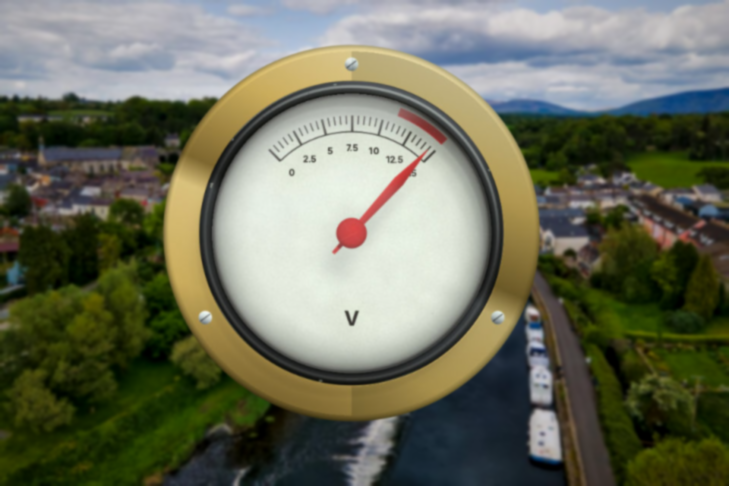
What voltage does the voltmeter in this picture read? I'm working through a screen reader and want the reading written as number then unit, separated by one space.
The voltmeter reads 14.5 V
